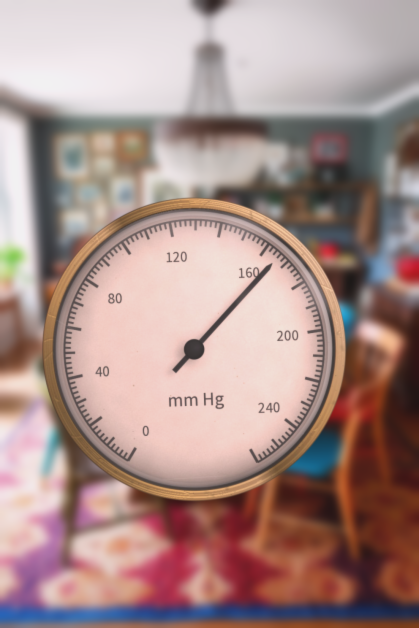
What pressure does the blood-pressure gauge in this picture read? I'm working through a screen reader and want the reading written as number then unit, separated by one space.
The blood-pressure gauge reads 166 mmHg
